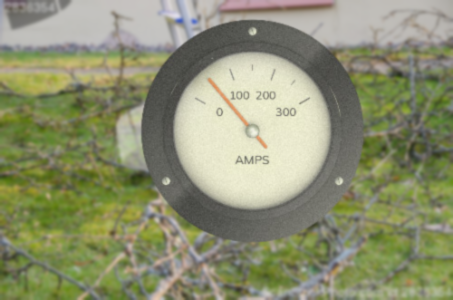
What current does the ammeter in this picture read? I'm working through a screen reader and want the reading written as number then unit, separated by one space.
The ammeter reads 50 A
